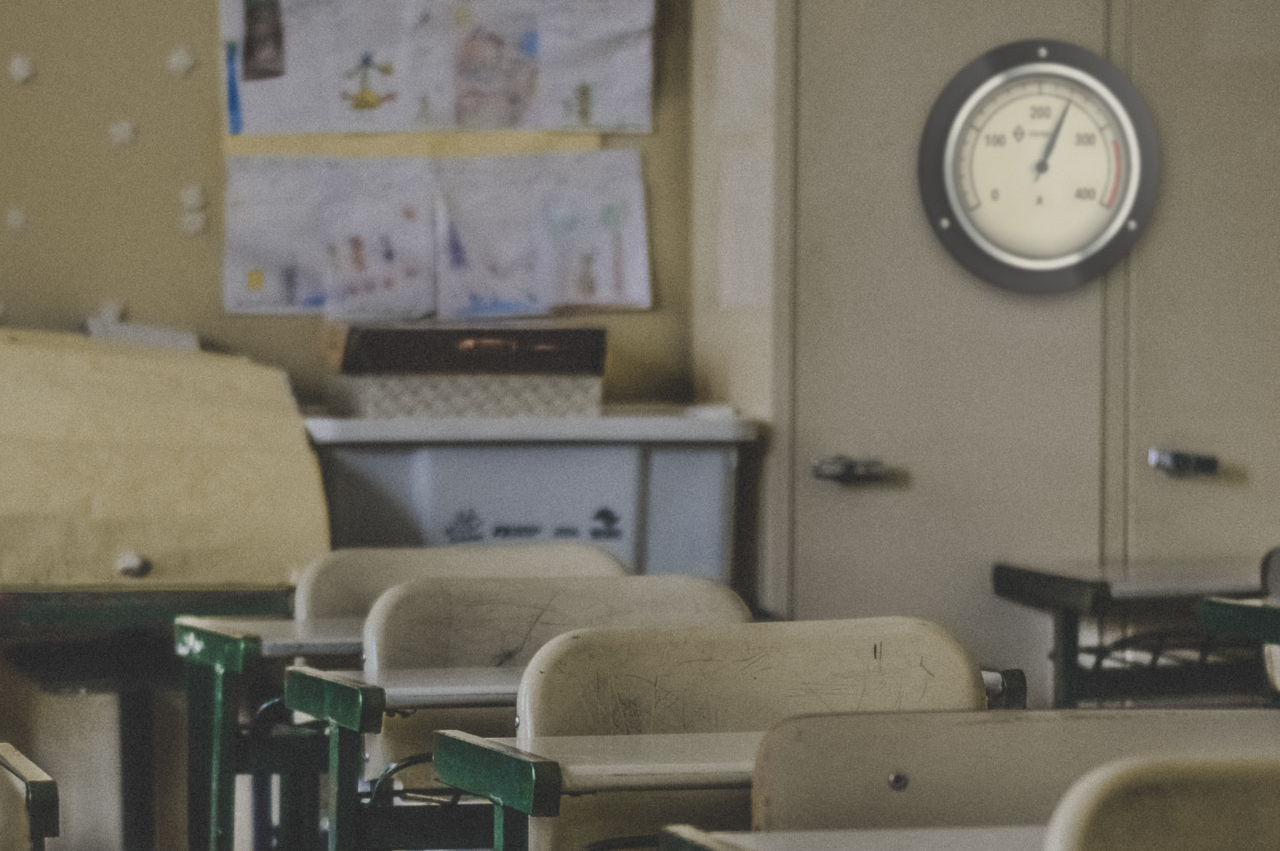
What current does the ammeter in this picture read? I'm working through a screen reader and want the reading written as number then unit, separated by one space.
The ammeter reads 240 A
